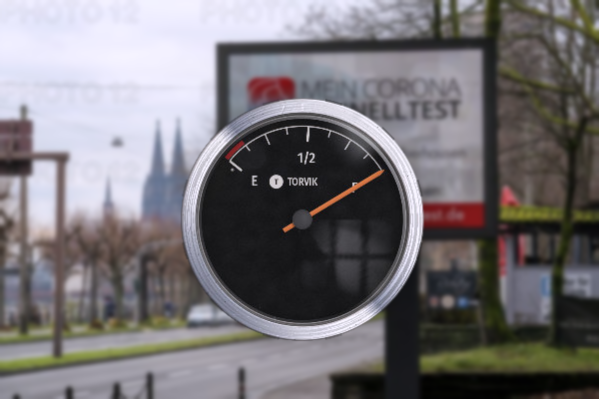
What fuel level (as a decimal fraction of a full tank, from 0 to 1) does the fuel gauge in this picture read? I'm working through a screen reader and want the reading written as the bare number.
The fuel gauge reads 1
